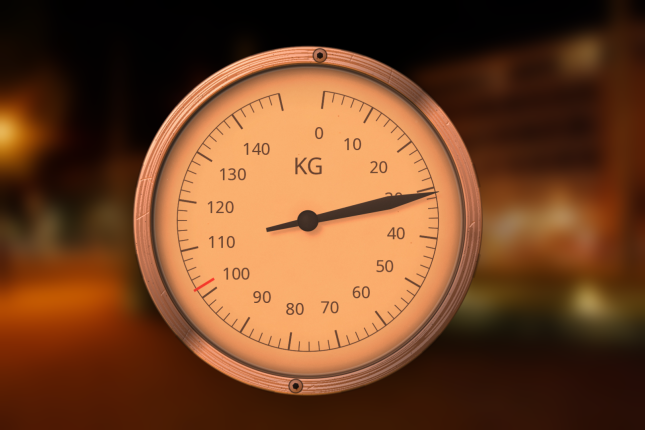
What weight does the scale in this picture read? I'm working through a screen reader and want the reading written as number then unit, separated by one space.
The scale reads 31 kg
